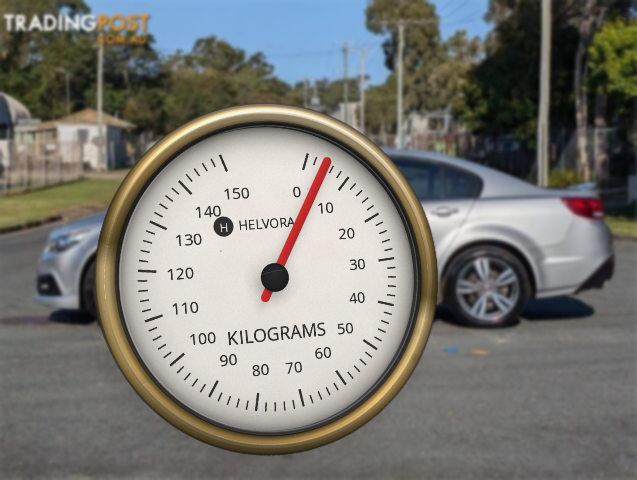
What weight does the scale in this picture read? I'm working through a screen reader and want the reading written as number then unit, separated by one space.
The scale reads 4 kg
